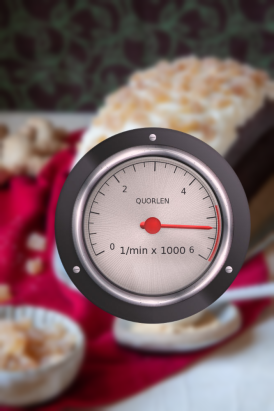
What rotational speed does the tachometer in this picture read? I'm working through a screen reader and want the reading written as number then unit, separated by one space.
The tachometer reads 5250 rpm
